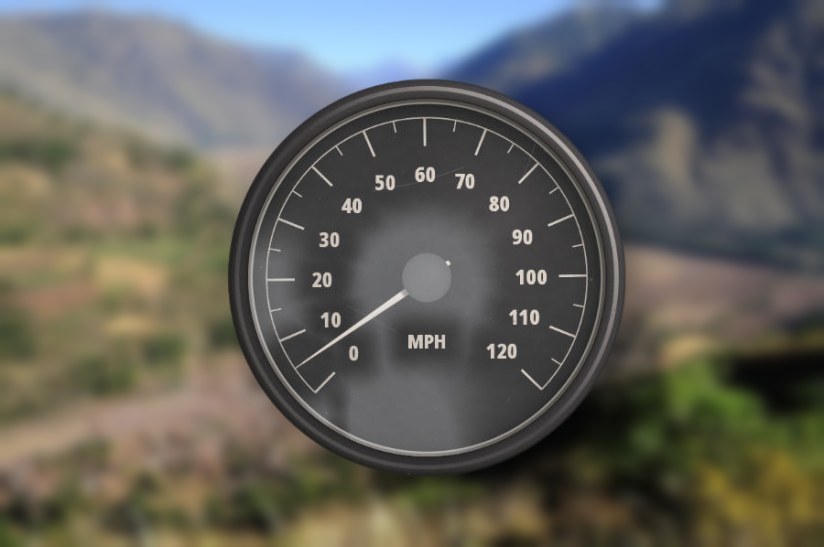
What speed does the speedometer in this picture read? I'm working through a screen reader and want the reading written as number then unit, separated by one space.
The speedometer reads 5 mph
